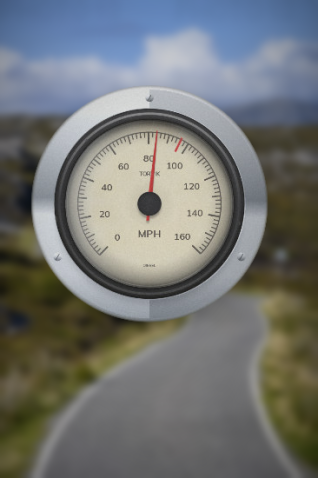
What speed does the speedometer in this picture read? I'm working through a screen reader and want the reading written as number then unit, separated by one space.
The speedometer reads 84 mph
